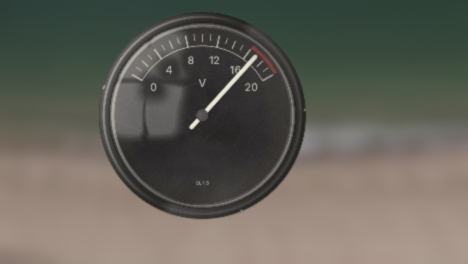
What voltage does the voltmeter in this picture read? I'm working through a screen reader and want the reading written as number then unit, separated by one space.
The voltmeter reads 17 V
